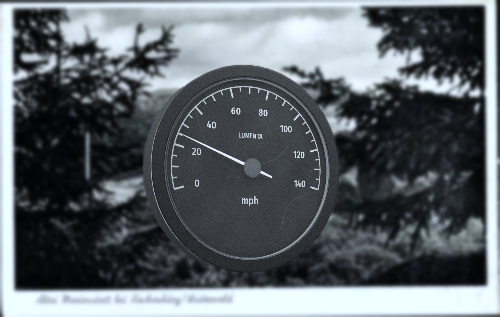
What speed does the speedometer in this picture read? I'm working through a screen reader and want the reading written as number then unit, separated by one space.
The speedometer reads 25 mph
